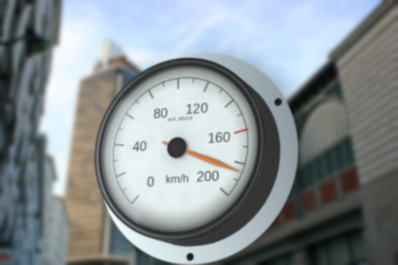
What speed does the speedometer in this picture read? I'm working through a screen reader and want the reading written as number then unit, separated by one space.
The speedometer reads 185 km/h
